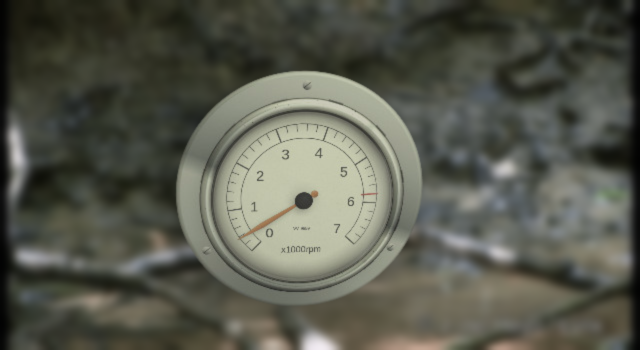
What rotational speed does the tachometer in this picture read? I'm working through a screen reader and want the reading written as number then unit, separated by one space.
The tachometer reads 400 rpm
